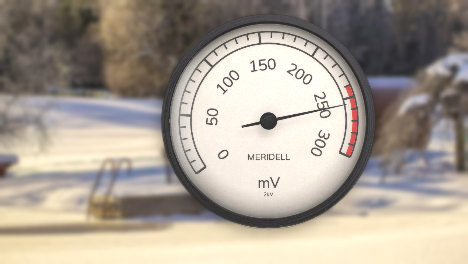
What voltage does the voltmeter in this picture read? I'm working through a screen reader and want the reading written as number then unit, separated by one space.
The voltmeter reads 255 mV
